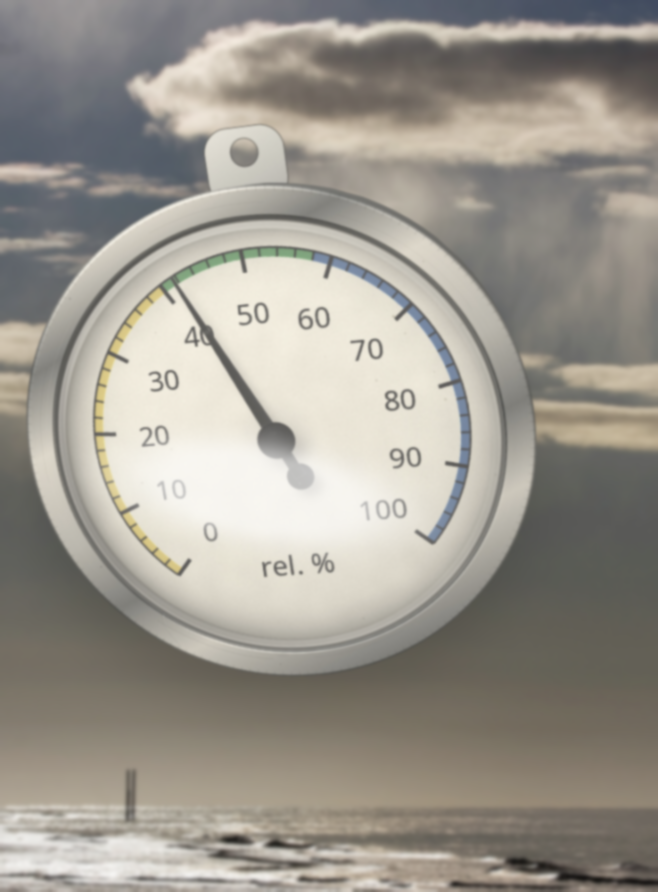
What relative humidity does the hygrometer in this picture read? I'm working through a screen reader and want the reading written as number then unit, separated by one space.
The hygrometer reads 42 %
